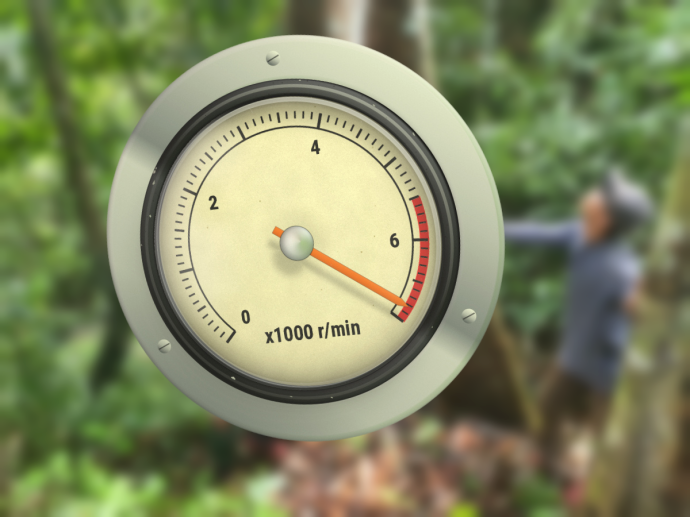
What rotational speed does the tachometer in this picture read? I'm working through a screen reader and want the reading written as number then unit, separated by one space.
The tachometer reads 6800 rpm
